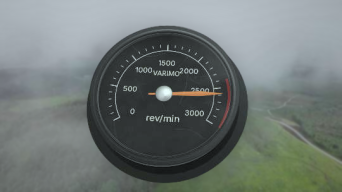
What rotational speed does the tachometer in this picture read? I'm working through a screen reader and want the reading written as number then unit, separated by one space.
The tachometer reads 2600 rpm
